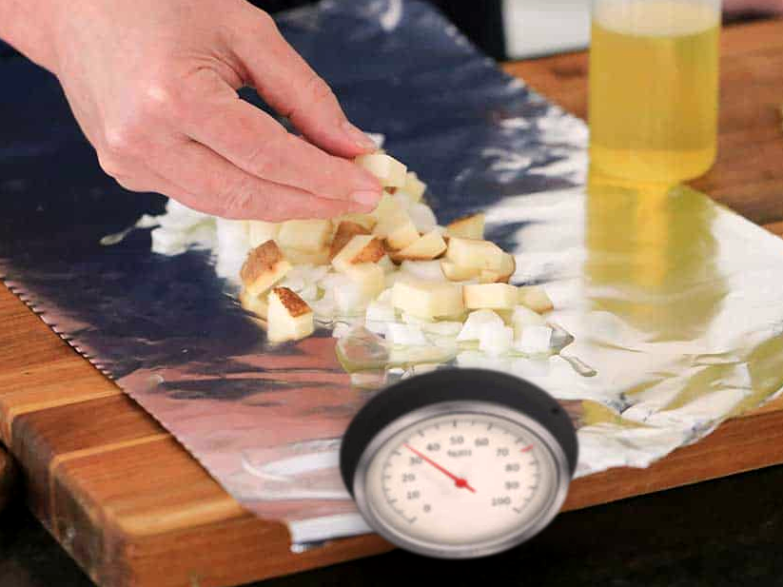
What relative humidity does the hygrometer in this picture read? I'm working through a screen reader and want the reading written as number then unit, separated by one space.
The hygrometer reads 35 %
